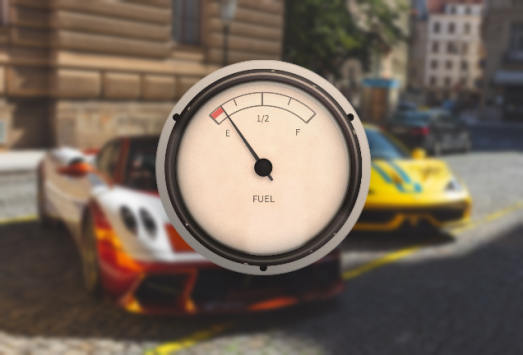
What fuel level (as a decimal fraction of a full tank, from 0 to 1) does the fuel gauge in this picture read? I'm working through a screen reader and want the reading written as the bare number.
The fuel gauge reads 0.125
